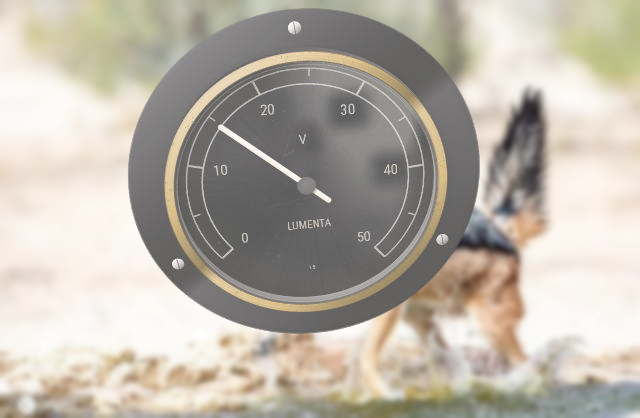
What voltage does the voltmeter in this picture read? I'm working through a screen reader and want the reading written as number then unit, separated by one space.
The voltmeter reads 15 V
